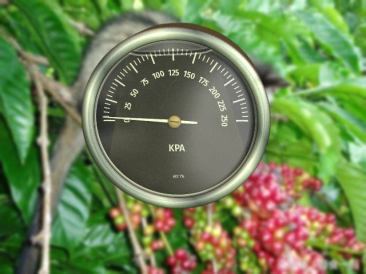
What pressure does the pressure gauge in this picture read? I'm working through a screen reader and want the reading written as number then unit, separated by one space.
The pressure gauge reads 5 kPa
